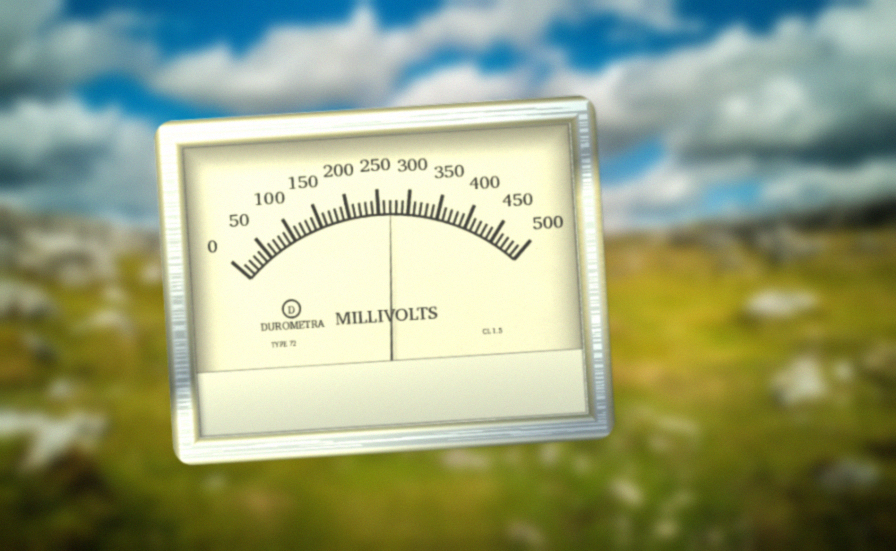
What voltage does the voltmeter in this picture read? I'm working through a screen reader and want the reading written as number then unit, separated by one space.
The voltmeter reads 270 mV
